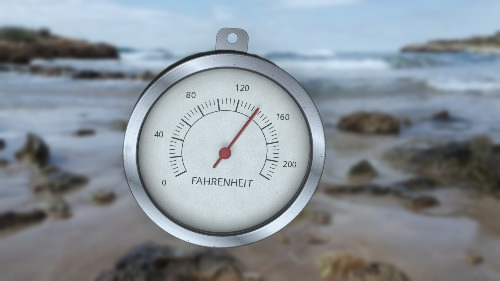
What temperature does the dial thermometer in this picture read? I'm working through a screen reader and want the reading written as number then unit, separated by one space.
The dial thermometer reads 140 °F
